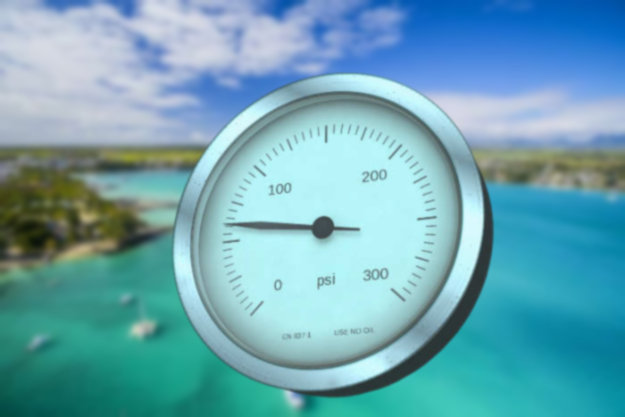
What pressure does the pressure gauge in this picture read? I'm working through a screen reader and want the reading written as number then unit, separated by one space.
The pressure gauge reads 60 psi
